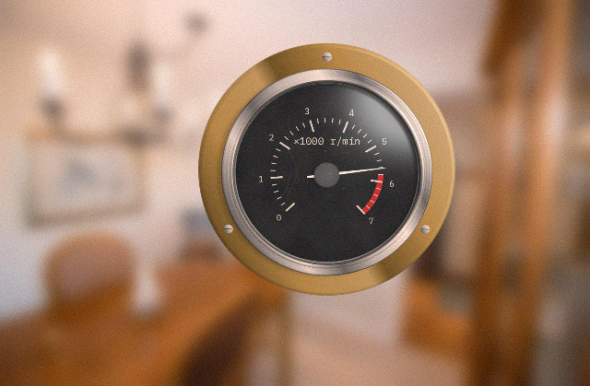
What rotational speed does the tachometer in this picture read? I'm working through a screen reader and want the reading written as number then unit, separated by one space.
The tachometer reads 5600 rpm
